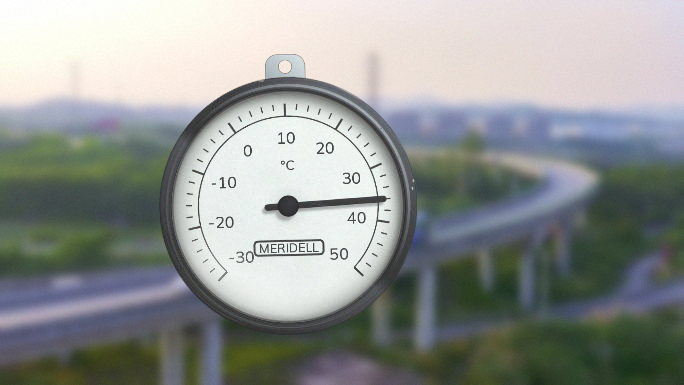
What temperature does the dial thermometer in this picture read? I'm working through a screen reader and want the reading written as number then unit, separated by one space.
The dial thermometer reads 36 °C
